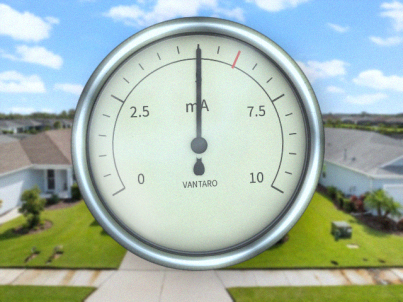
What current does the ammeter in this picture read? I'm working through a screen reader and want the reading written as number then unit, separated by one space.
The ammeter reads 5 mA
